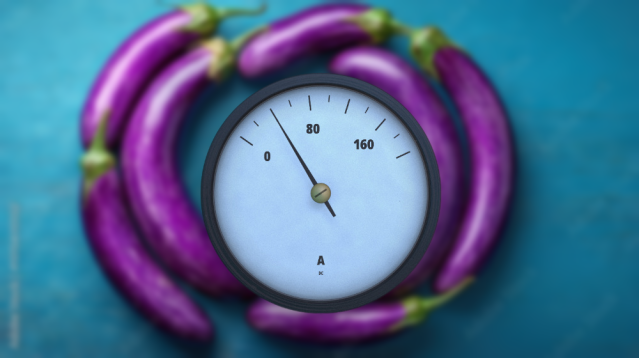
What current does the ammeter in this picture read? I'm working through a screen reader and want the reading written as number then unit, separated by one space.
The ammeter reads 40 A
